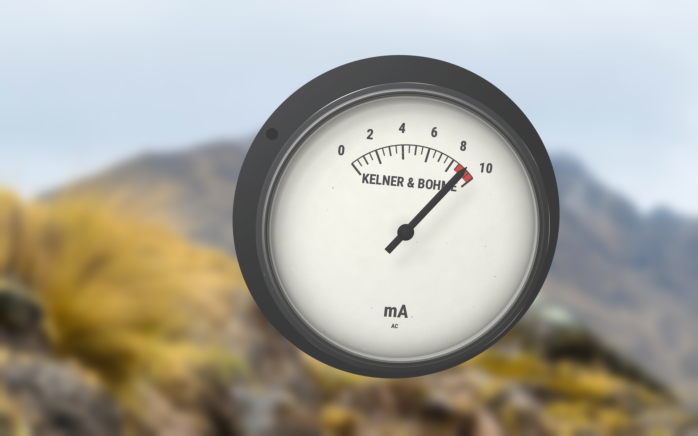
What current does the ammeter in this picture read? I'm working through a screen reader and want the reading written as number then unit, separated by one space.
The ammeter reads 9 mA
